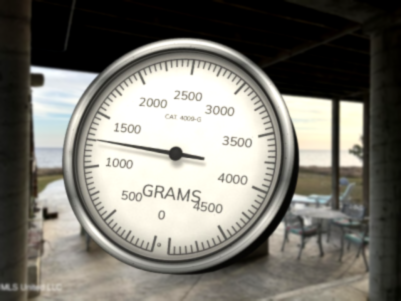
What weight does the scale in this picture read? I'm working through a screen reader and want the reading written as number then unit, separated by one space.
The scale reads 1250 g
